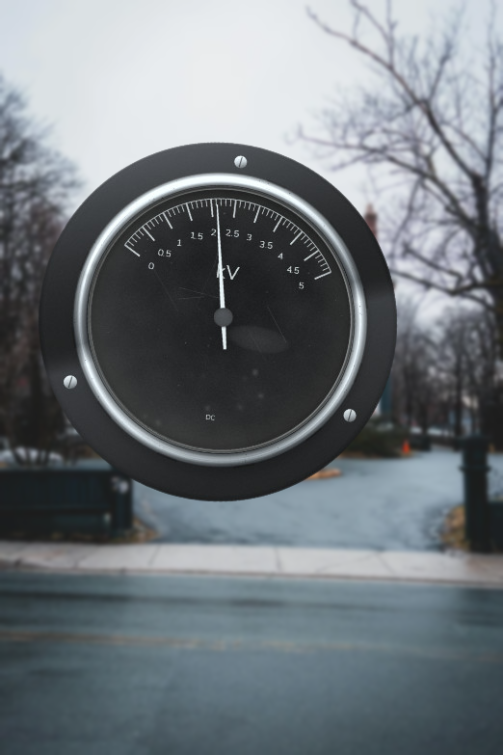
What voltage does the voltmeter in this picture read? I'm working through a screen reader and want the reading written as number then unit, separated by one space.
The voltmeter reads 2.1 kV
